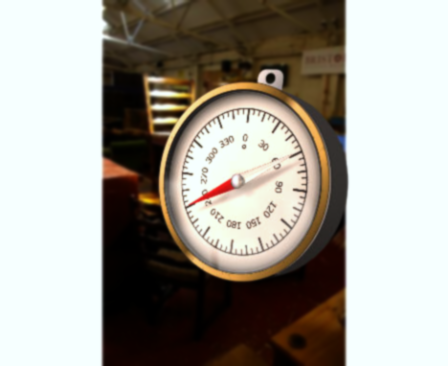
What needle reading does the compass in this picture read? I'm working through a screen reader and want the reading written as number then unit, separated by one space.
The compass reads 240 °
